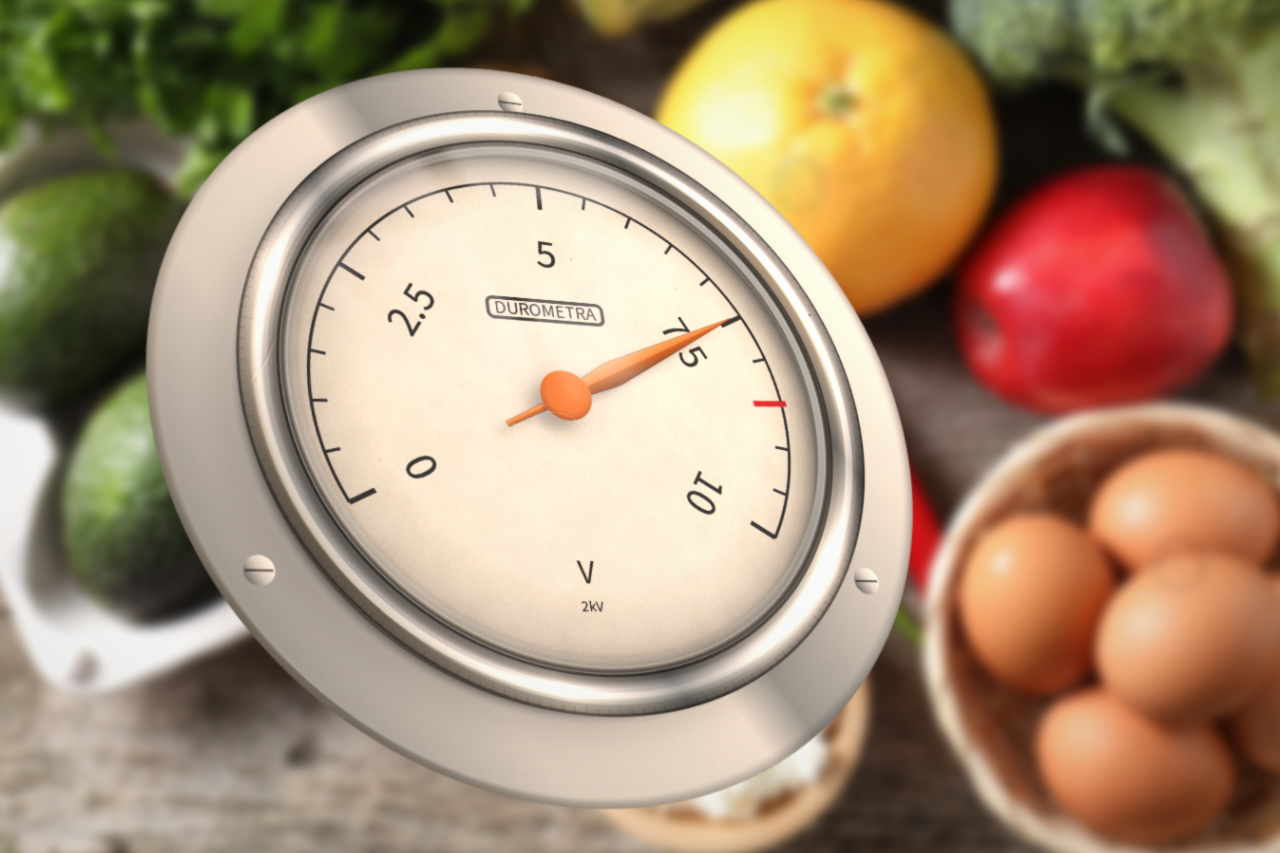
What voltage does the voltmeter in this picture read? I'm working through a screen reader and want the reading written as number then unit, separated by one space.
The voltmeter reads 7.5 V
